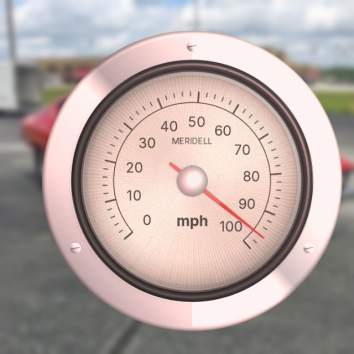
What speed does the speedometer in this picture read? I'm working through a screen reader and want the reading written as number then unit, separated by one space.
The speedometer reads 96 mph
